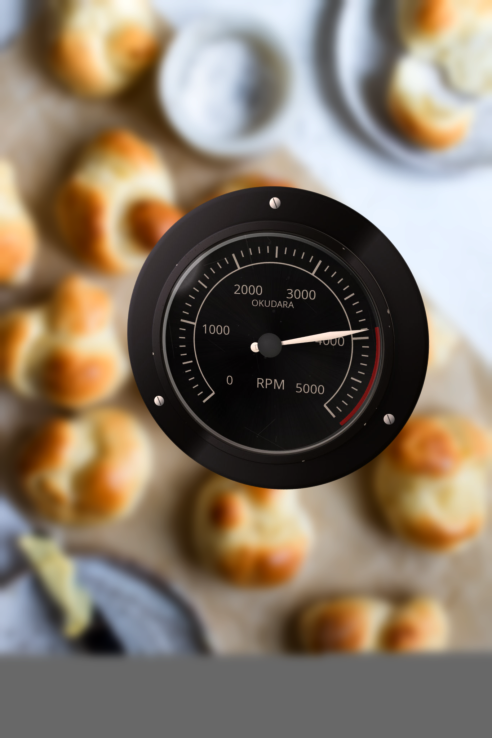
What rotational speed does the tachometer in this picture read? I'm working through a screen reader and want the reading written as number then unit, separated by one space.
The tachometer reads 3900 rpm
